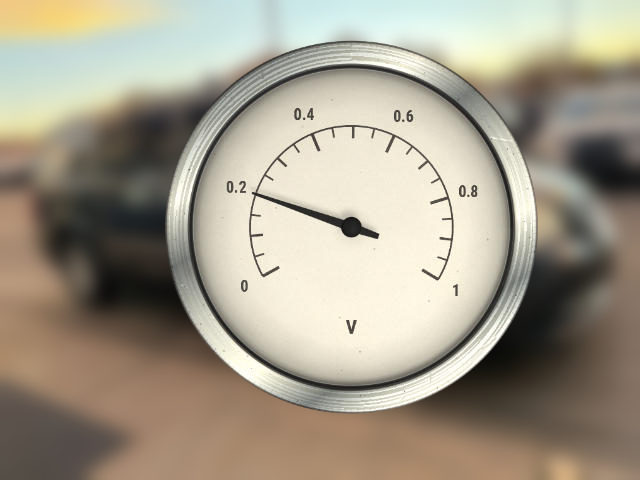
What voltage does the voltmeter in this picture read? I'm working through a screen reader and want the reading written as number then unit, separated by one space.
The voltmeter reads 0.2 V
